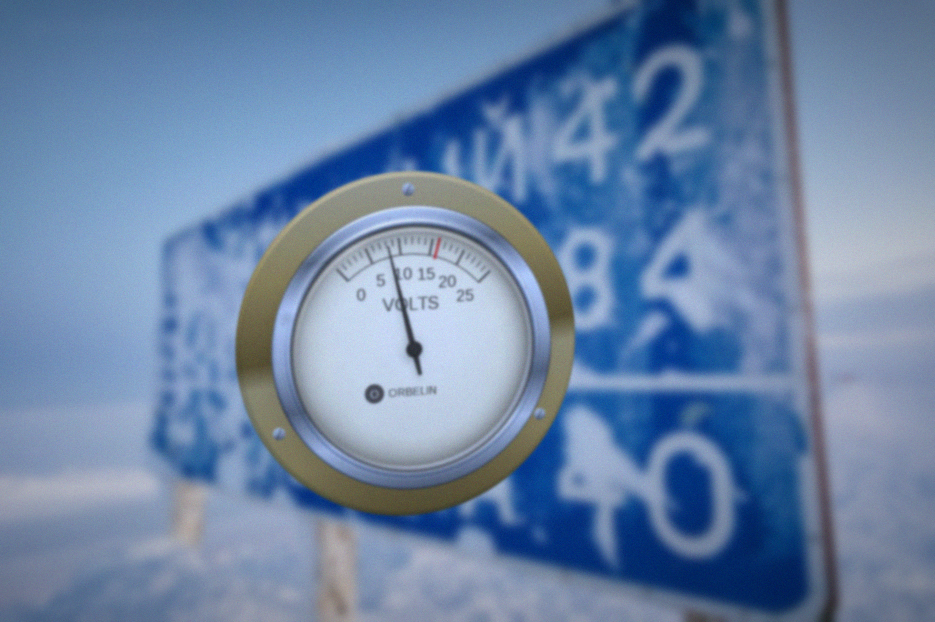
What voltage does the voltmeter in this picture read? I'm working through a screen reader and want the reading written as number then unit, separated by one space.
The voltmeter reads 8 V
